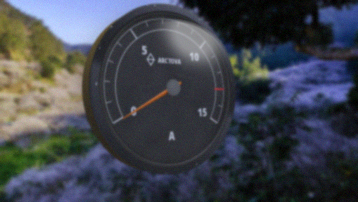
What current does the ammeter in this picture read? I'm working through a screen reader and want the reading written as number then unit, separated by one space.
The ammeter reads 0 A
